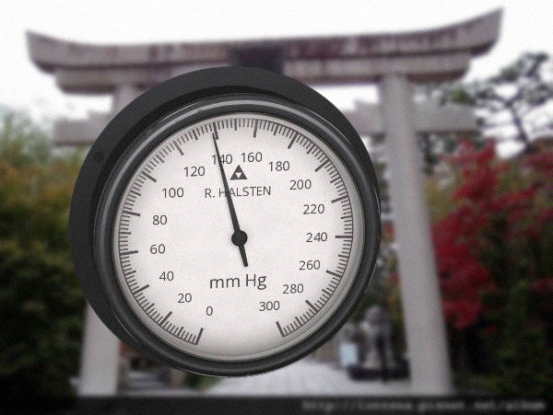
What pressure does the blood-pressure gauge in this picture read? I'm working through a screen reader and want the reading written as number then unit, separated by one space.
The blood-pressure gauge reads 138 mmHg
